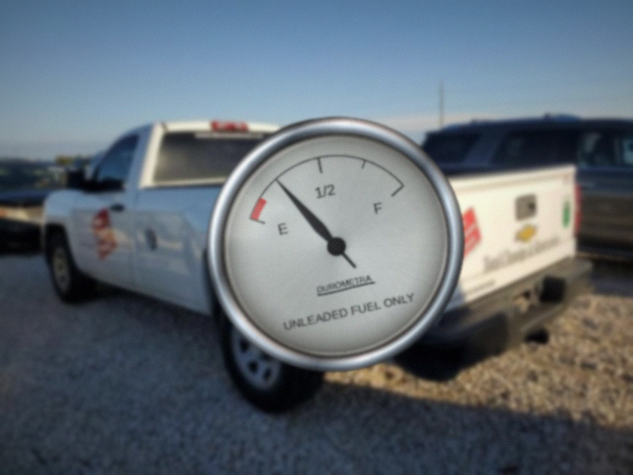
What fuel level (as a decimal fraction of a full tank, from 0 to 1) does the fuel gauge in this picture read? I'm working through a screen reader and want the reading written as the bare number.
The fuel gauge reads 0.25
